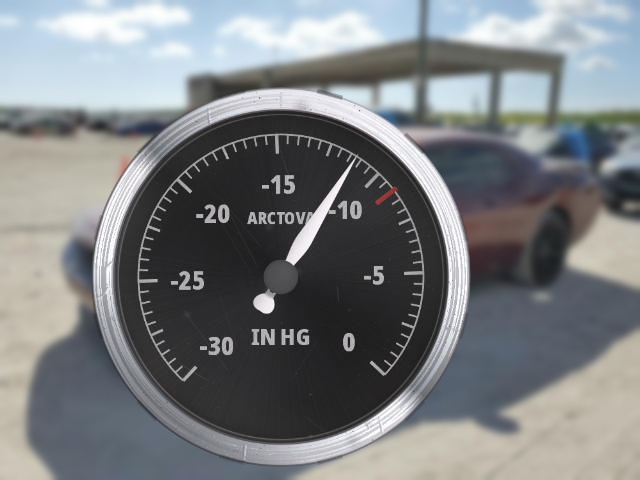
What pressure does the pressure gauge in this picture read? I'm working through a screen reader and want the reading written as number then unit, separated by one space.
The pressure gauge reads -11.25 inHg
